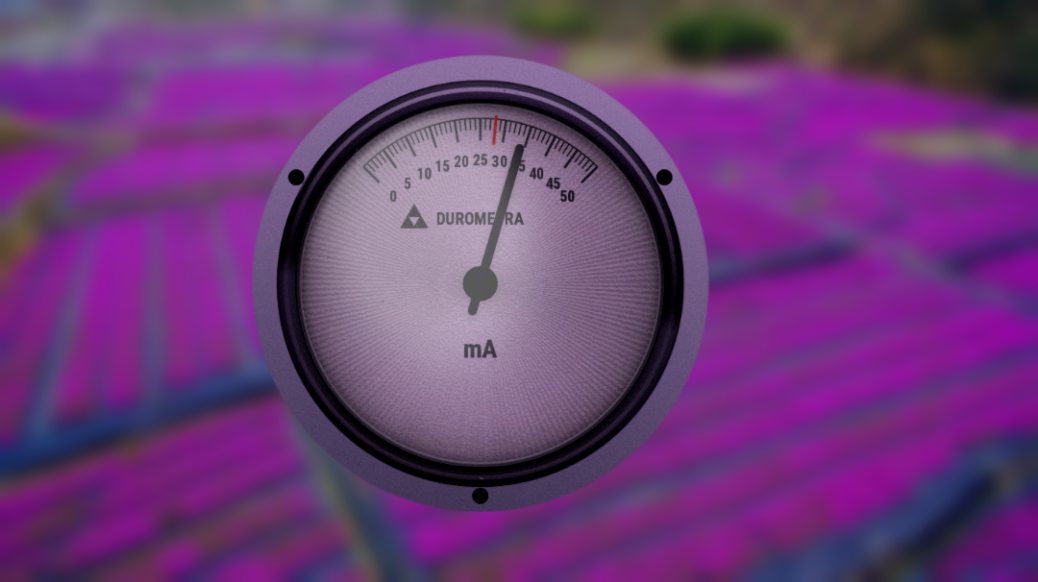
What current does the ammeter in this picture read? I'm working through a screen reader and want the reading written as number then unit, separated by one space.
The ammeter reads 34 mA
